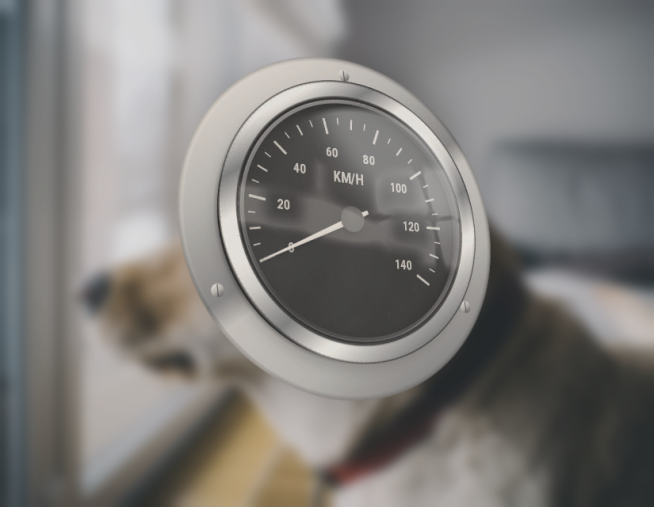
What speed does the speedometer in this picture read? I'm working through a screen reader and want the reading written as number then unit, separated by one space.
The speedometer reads 0 km/h
